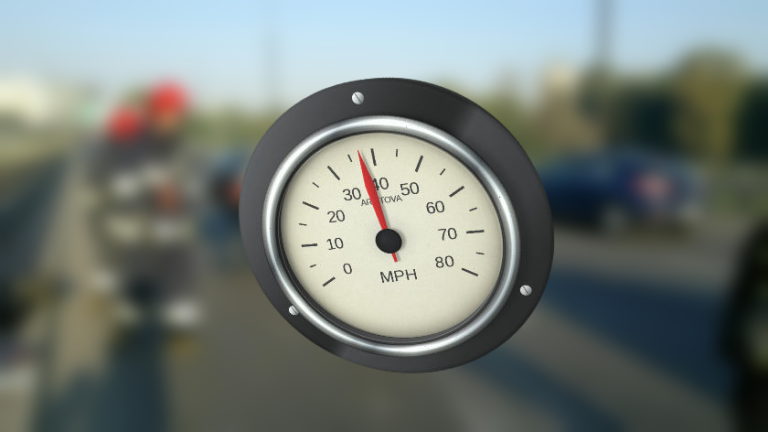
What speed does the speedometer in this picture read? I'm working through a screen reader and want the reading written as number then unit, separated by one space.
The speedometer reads 37.5 mph
